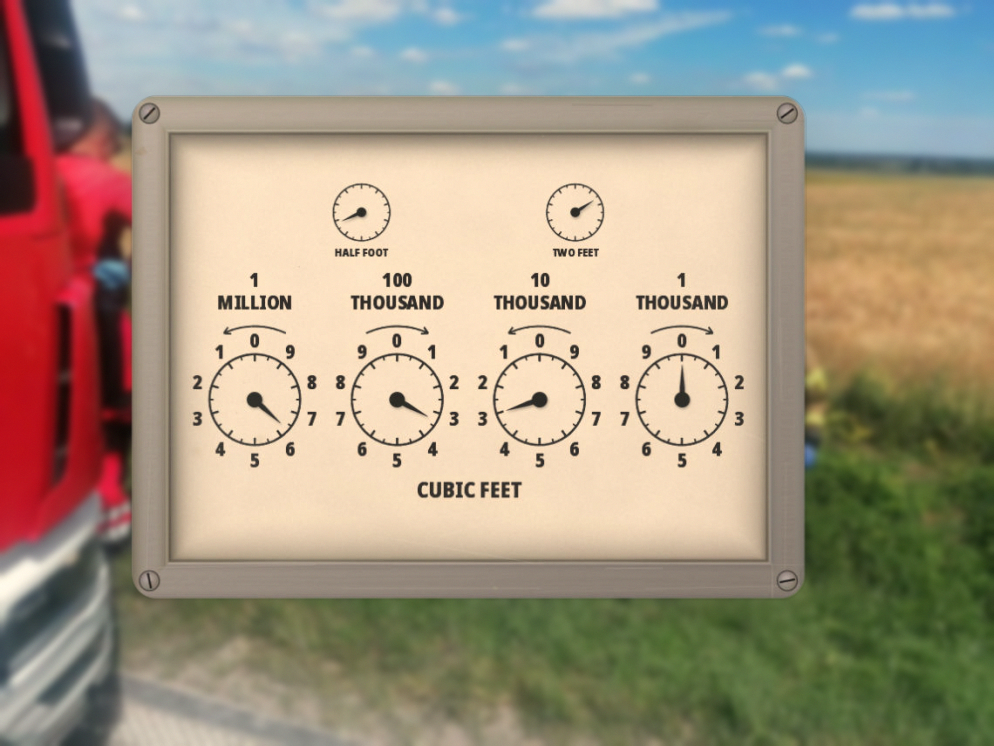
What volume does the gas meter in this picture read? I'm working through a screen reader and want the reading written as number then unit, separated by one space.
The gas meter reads 633000 ft³
